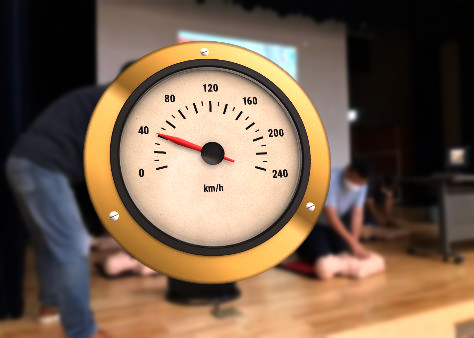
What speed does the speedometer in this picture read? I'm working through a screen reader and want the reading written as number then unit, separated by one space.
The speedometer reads 40 km/h
